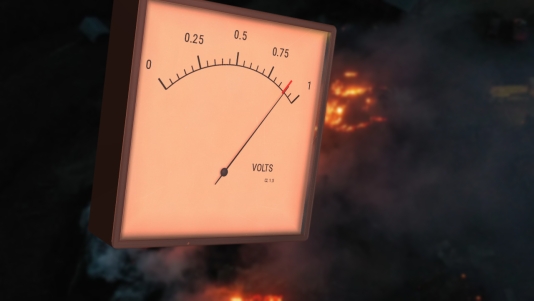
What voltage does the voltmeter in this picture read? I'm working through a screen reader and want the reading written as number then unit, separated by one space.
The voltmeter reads 0.9 V
